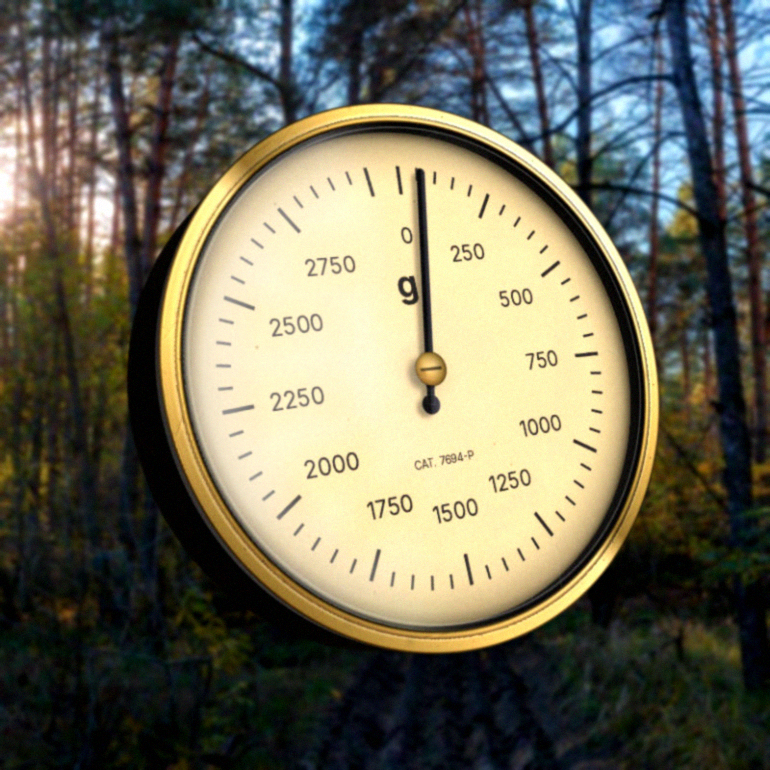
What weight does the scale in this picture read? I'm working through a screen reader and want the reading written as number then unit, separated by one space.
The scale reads 50 g
